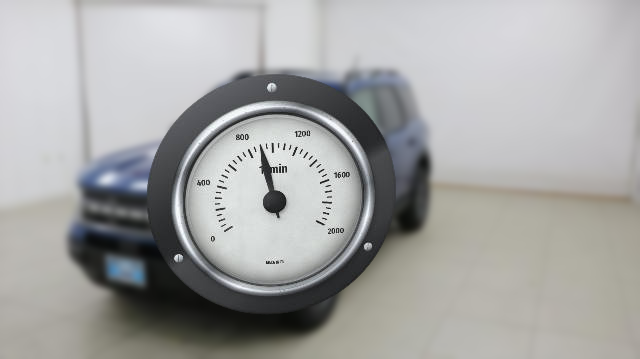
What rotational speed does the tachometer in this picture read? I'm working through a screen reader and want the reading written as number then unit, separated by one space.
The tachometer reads 900 rpm
